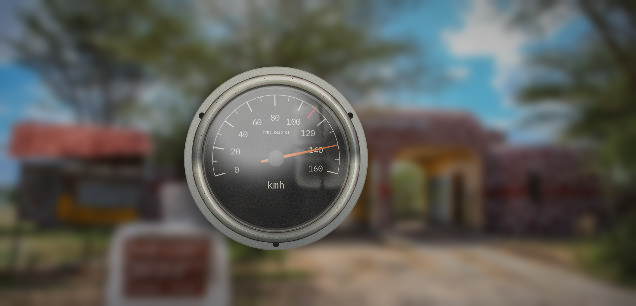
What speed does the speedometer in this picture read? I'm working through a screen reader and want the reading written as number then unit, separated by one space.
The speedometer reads 140 km/h
